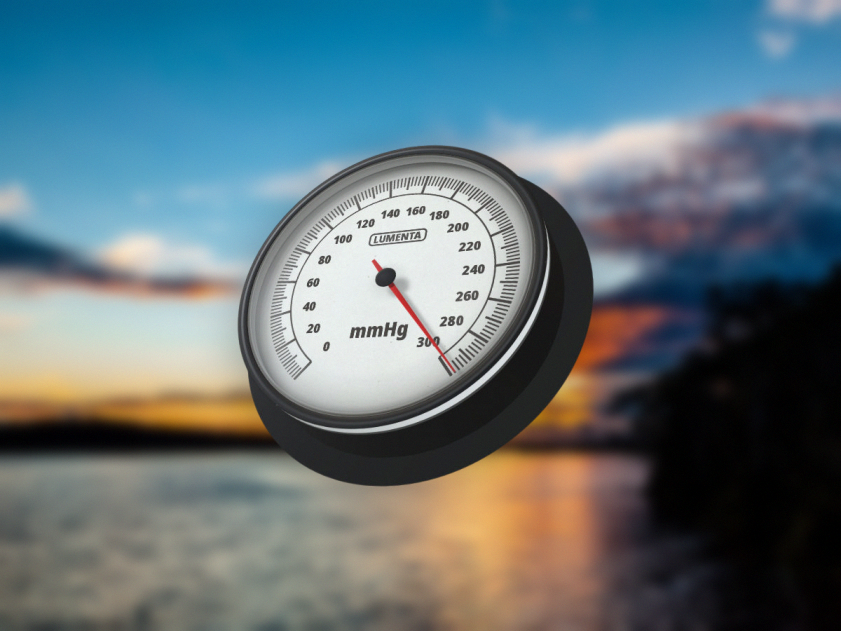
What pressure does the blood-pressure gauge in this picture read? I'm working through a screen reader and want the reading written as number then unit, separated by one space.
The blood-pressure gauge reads 298 mmHg
